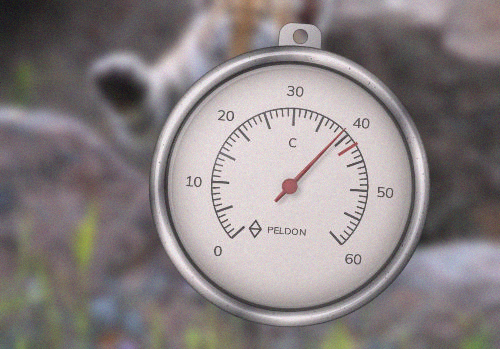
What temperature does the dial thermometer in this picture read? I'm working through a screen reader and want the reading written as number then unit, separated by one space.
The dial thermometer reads 39 °C
